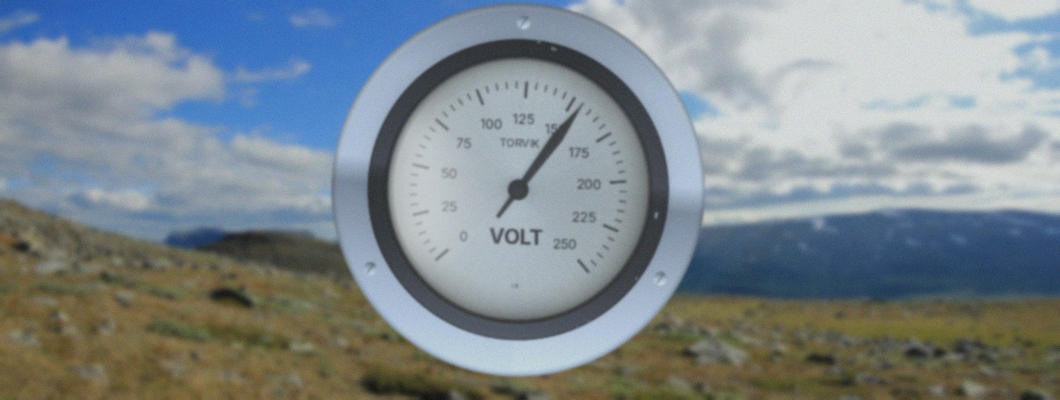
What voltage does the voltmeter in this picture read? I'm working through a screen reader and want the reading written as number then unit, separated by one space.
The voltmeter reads 155 V
